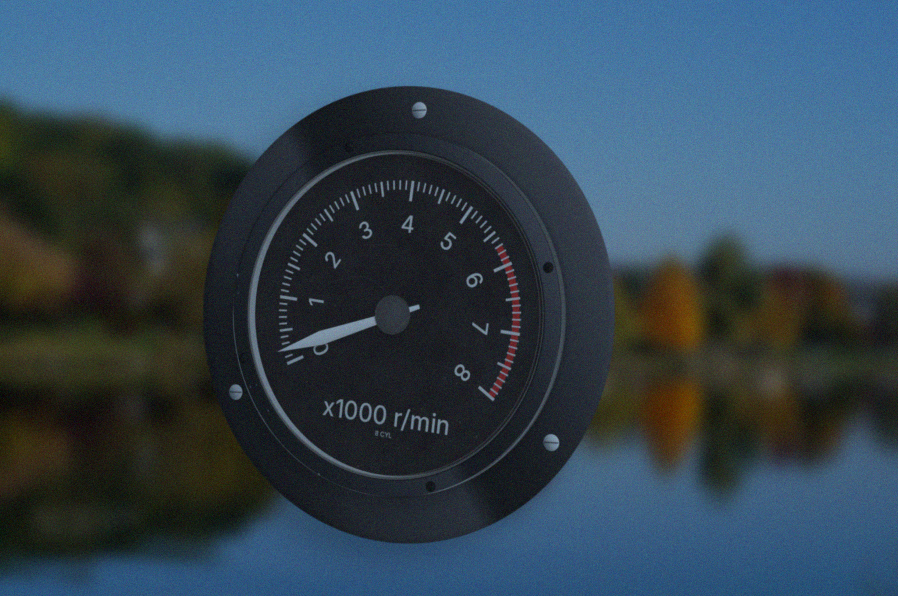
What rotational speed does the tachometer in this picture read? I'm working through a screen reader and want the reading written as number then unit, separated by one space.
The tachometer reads 200 rpm
